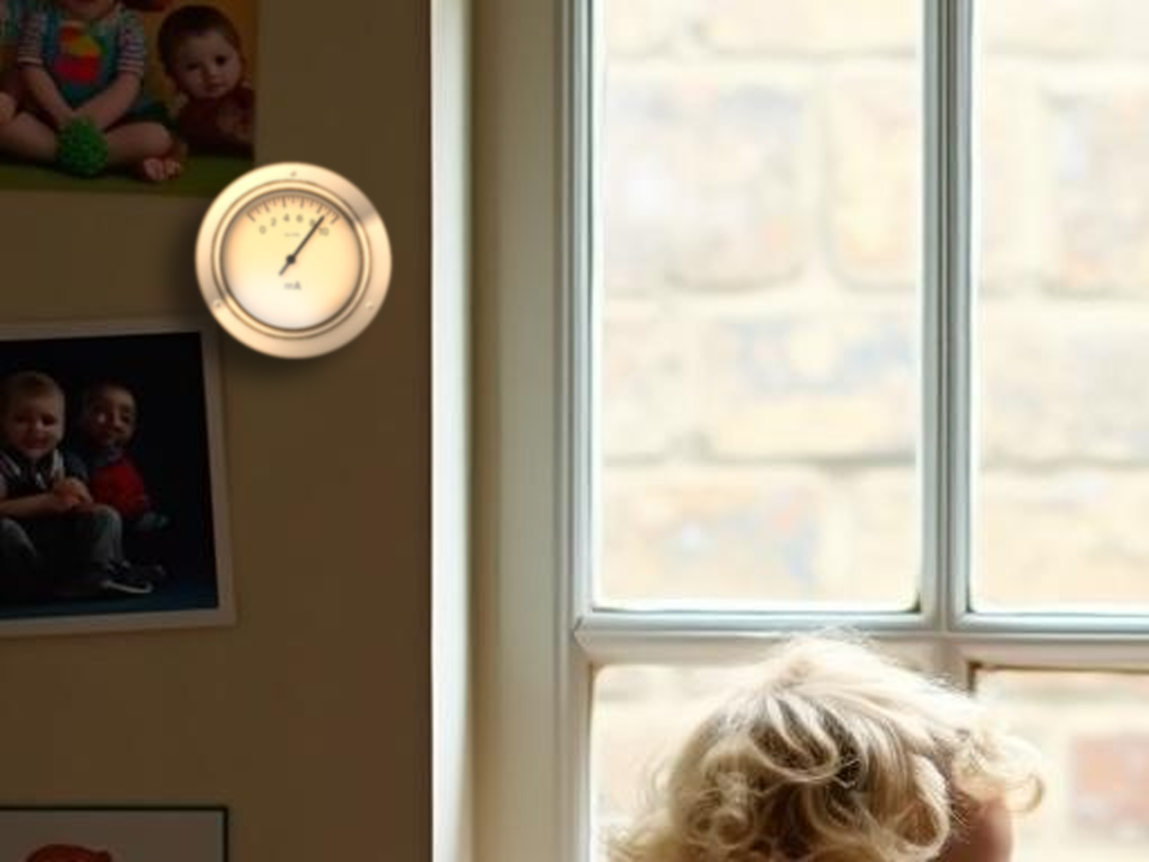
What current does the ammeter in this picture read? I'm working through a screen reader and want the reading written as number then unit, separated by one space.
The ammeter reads 9 mA
